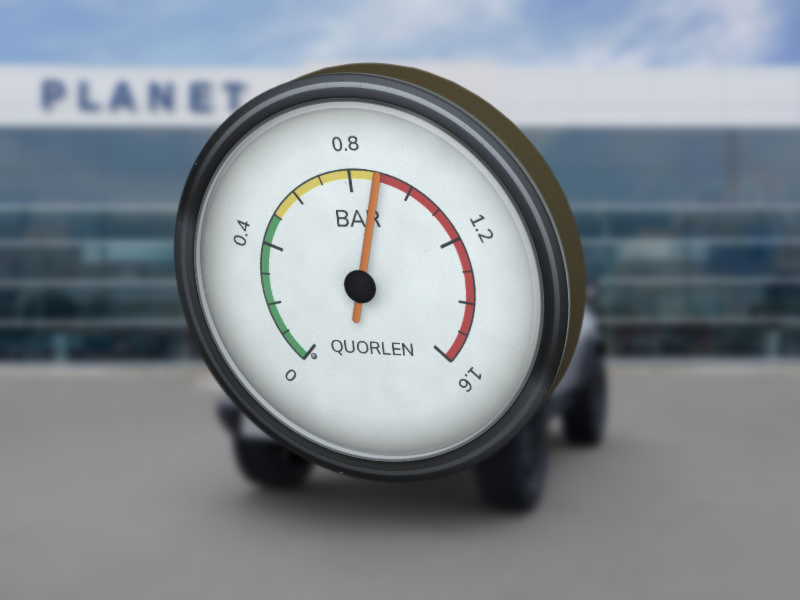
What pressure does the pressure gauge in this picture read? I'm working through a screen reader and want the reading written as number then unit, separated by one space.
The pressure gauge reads 0.9 bar
